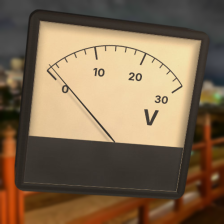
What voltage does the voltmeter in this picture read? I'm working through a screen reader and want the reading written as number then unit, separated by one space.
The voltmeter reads 1 V
